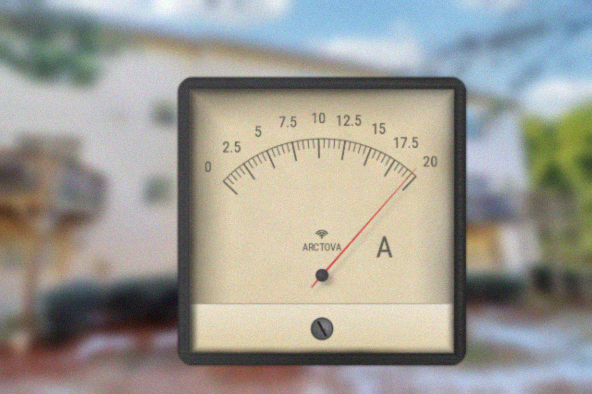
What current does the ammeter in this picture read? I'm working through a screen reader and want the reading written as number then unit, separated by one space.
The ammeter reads 19.5 A
